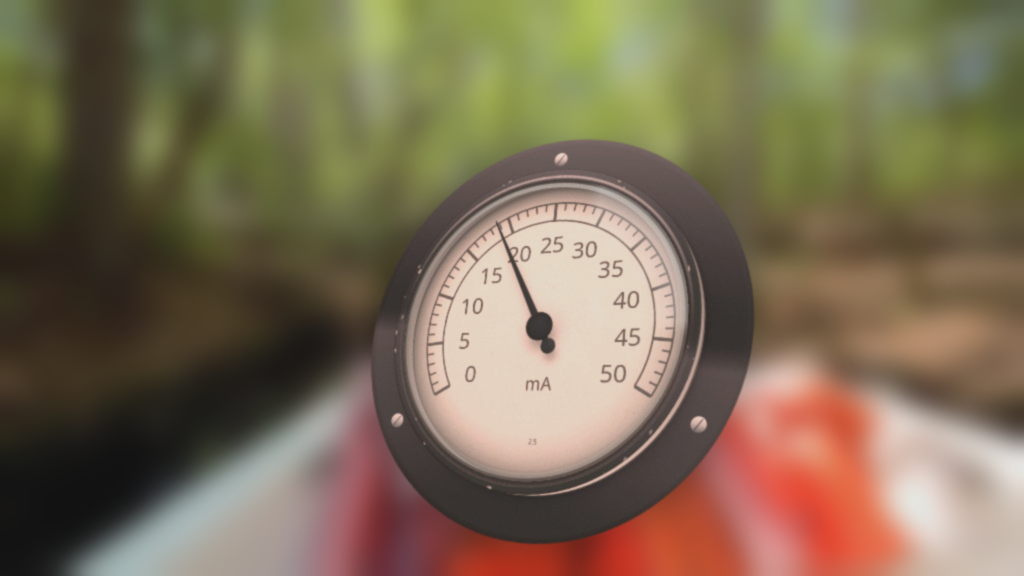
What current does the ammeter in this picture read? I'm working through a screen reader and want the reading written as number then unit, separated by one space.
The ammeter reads 19 mA
